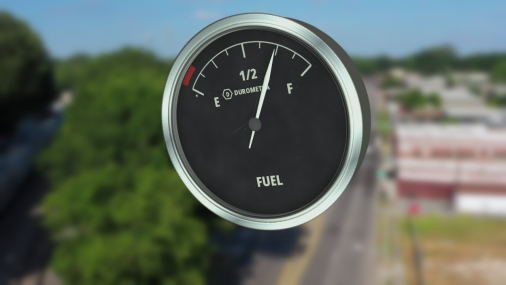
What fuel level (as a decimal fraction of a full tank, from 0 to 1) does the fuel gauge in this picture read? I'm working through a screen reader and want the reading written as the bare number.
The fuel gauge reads 0.75
